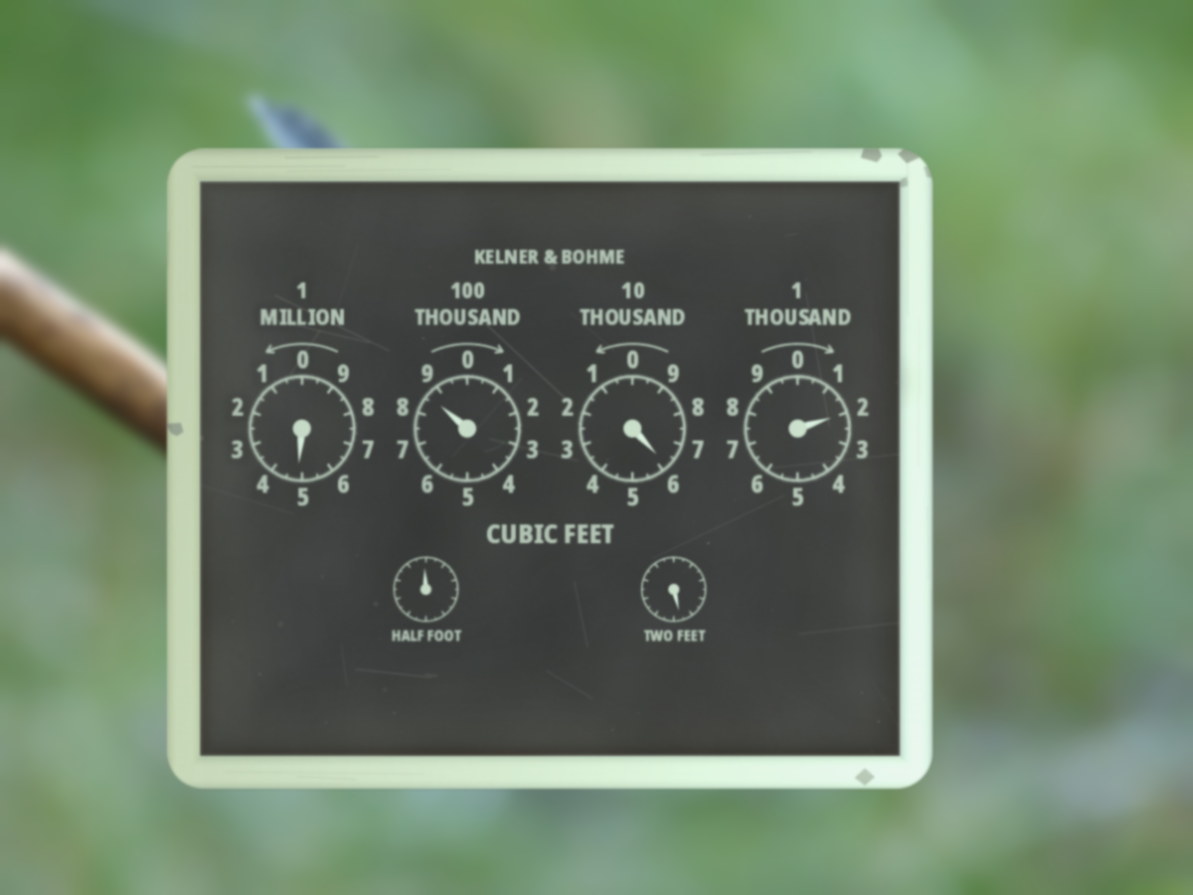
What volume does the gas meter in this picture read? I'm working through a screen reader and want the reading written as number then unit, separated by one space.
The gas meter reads 486200 ft³
